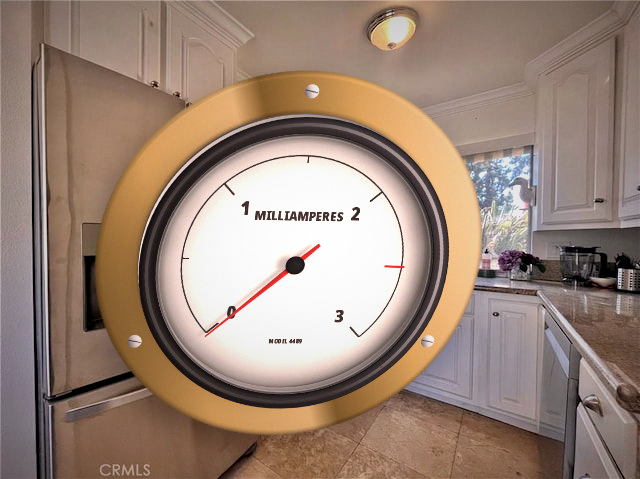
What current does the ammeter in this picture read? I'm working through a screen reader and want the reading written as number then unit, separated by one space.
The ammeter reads 0 mA
